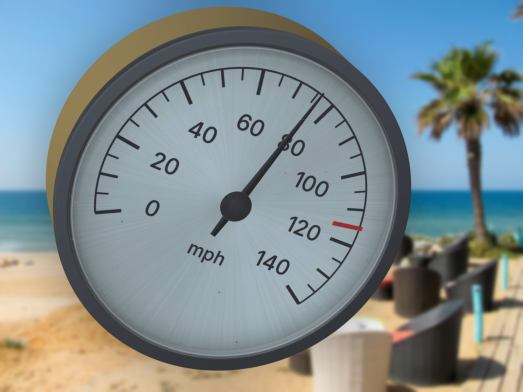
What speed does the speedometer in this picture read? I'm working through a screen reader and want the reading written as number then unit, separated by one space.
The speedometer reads 75 mph
